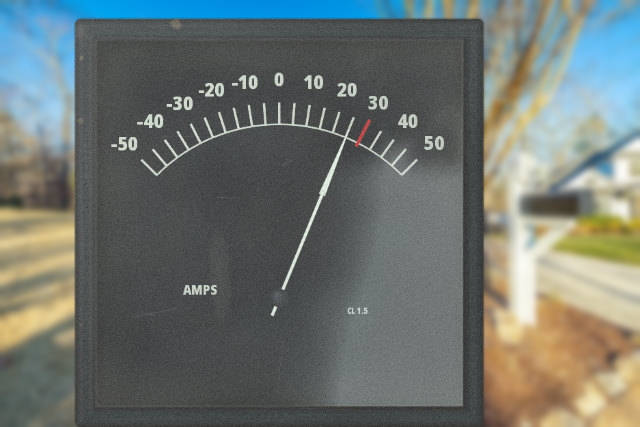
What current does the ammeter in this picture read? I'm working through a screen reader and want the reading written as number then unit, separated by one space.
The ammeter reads 25 A
